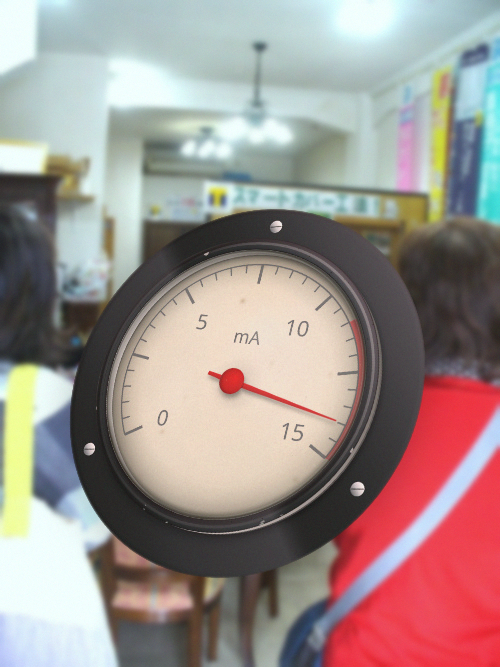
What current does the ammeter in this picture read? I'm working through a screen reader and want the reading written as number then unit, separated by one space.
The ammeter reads 14 mA
